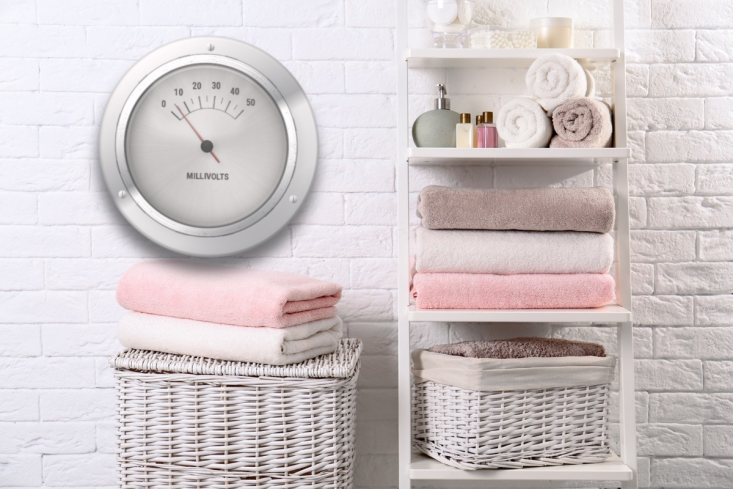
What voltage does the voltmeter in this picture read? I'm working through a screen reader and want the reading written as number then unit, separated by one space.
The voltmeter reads 5 mV
